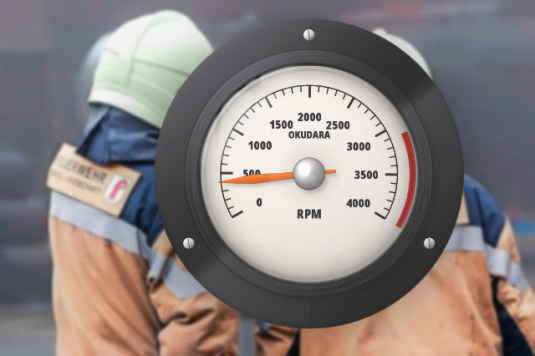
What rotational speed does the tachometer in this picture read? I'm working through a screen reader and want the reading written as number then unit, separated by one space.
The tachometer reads 400 rpm
